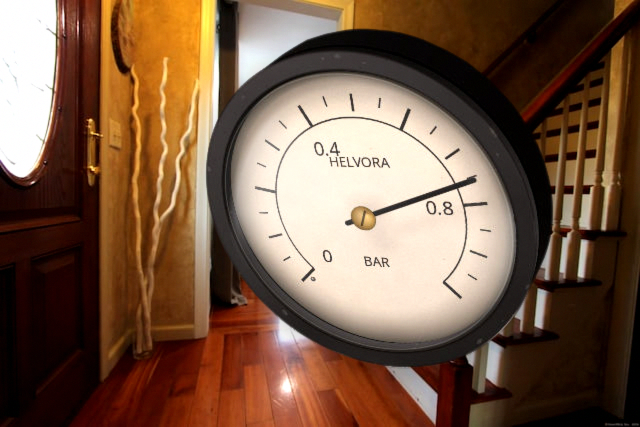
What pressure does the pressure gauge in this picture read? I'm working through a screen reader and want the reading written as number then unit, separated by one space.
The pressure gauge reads 0.75 bar
